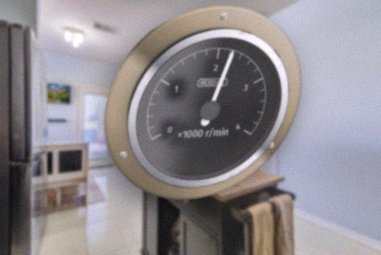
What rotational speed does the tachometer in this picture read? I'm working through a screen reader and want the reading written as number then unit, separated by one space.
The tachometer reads 2200 rpm
